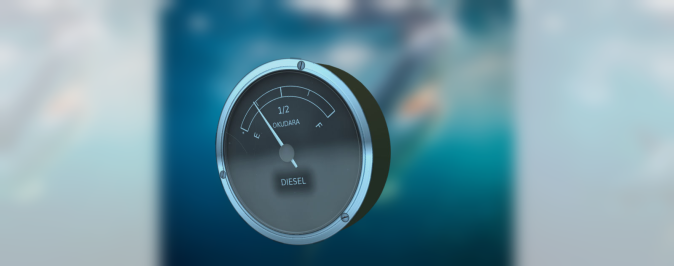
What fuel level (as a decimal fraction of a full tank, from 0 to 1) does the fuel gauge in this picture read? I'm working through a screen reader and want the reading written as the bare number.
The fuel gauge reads 0.25
